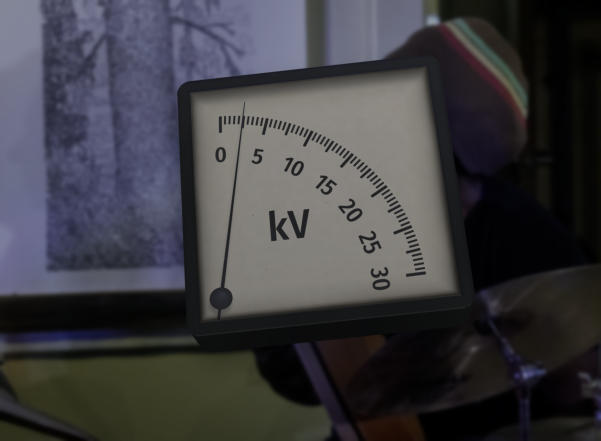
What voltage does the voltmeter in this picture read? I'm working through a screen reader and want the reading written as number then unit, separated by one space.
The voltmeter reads 2.5 kV
